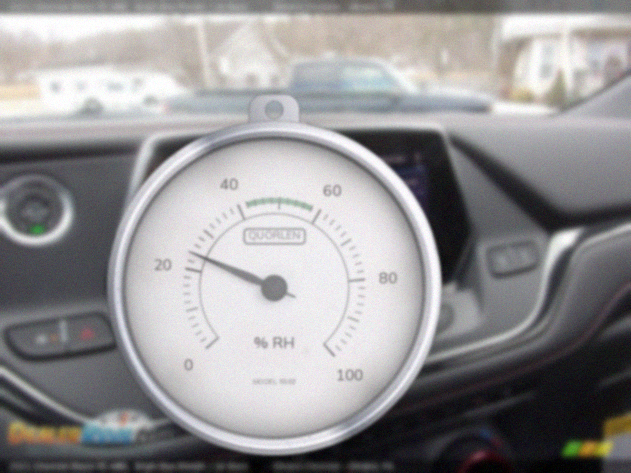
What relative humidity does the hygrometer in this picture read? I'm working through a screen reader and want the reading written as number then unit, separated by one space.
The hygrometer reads 24 %
